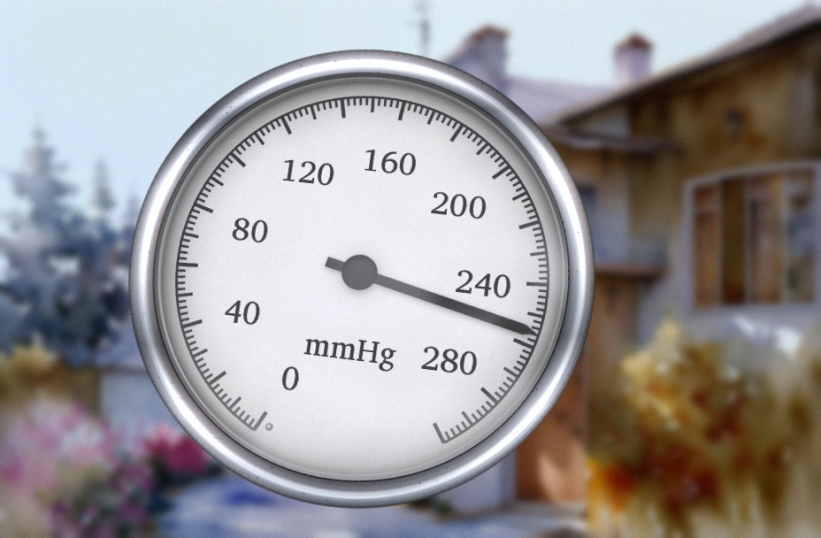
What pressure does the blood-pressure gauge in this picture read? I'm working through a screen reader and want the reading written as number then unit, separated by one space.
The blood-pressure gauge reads 256 mmHg
